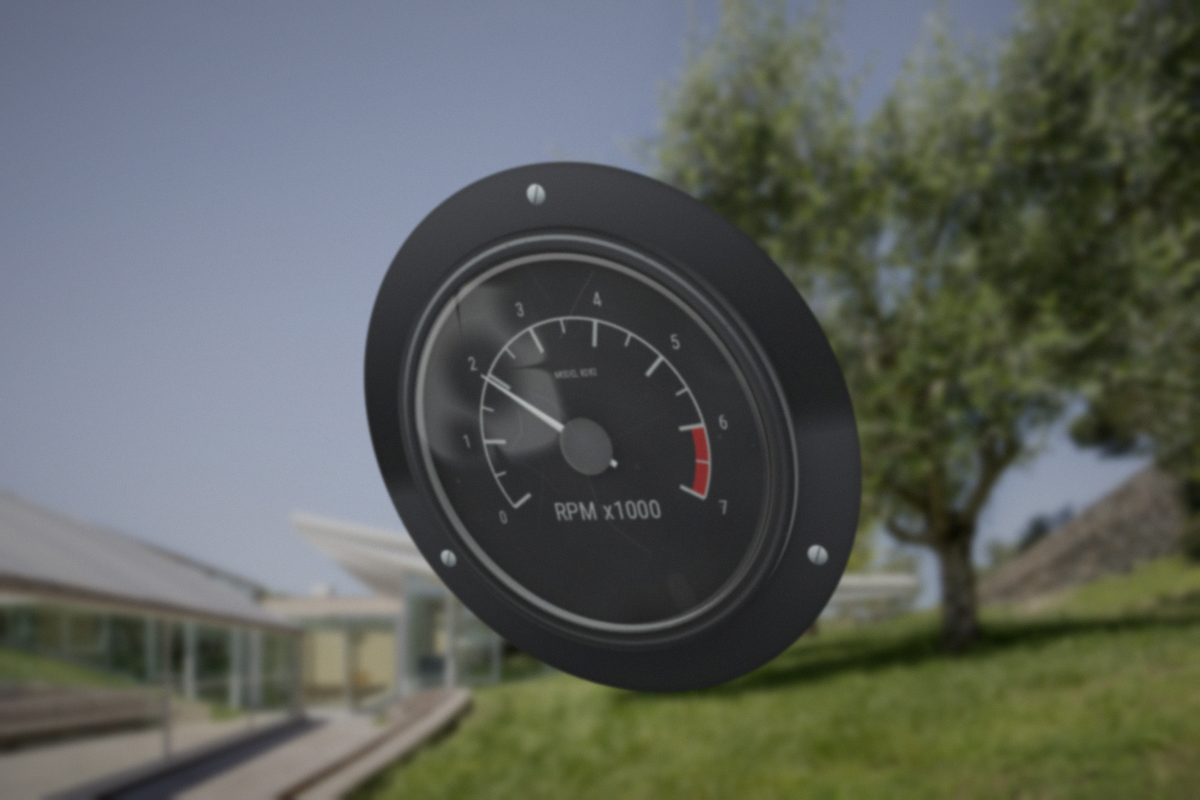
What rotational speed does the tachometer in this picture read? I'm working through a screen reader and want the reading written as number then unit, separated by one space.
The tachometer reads 2000 rpm
